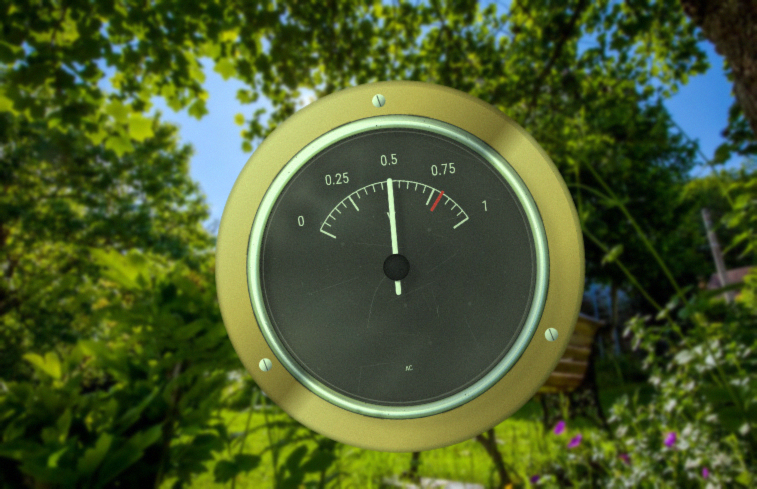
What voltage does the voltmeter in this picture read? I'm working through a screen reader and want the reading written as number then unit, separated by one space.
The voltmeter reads 0.5 V
